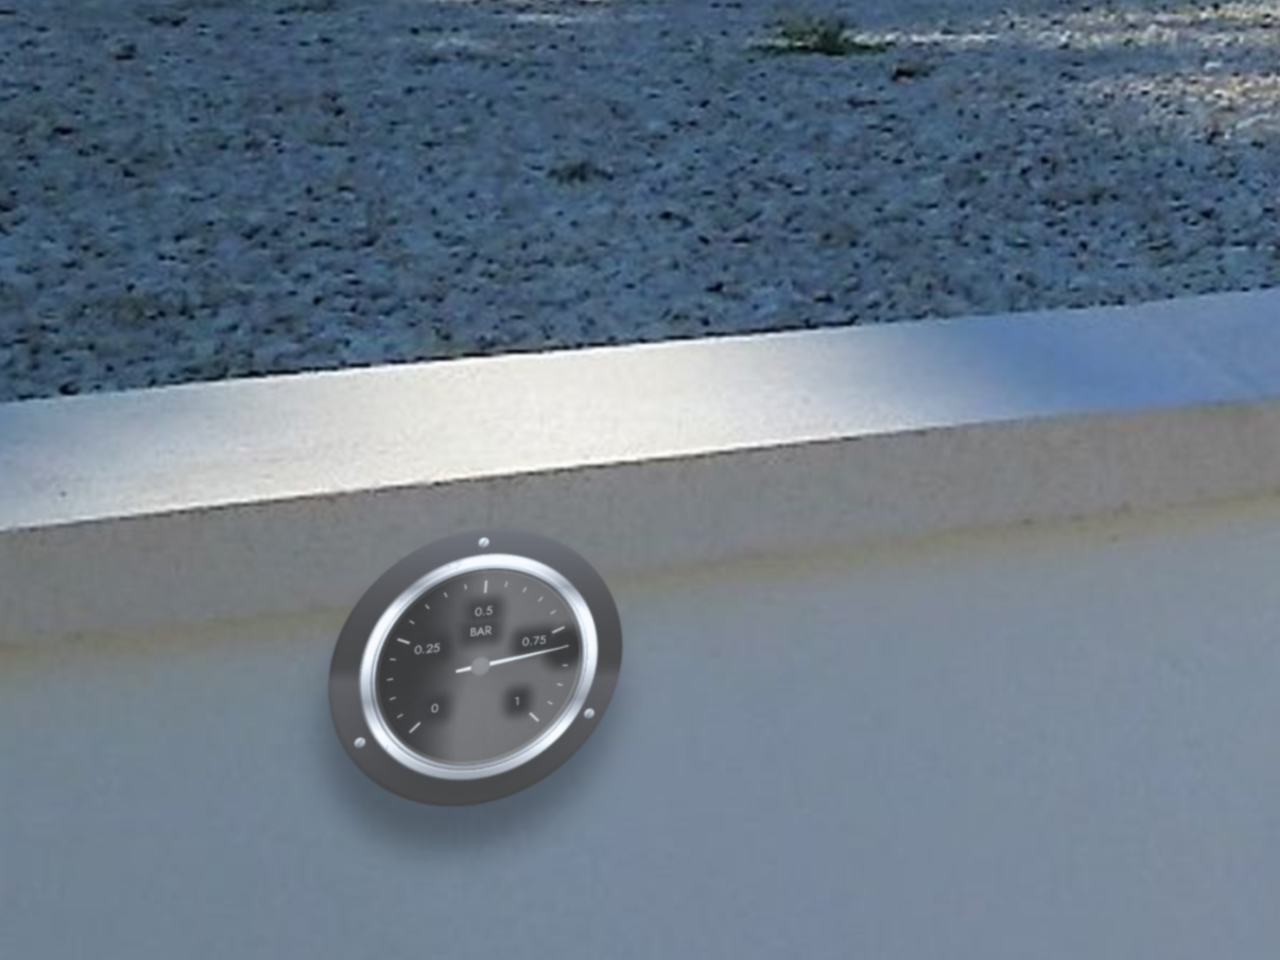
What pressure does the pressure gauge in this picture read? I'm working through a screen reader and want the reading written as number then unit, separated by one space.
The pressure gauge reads 0.8 bar
